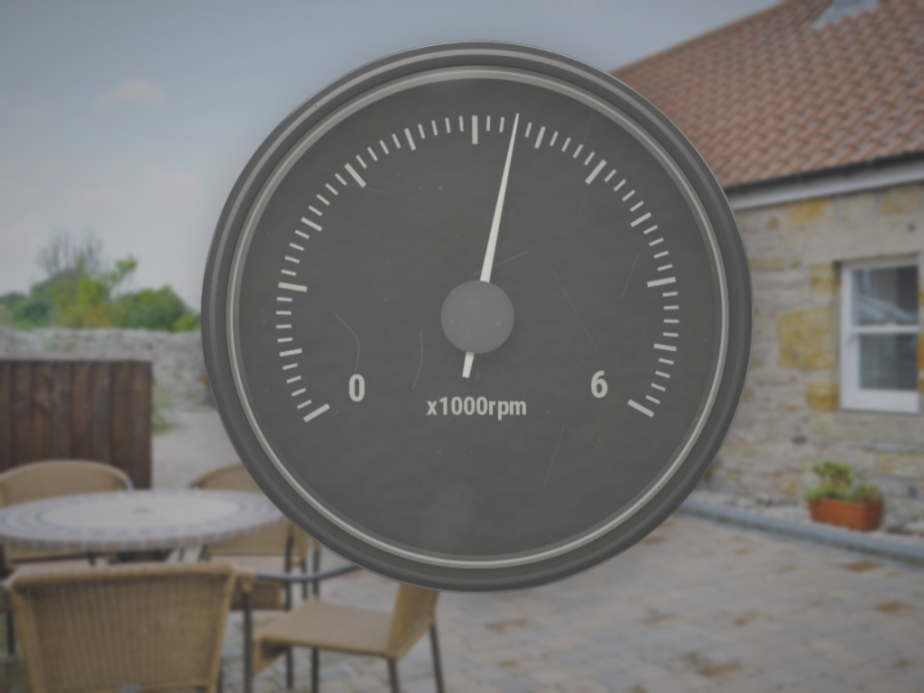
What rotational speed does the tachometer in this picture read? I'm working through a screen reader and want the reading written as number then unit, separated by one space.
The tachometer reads 3300 rpm
